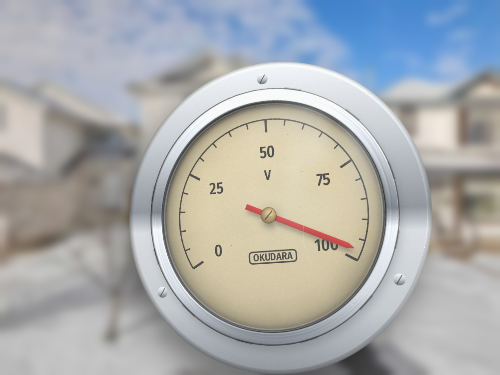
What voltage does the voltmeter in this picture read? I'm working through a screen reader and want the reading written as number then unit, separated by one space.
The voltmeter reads 97.5 V
